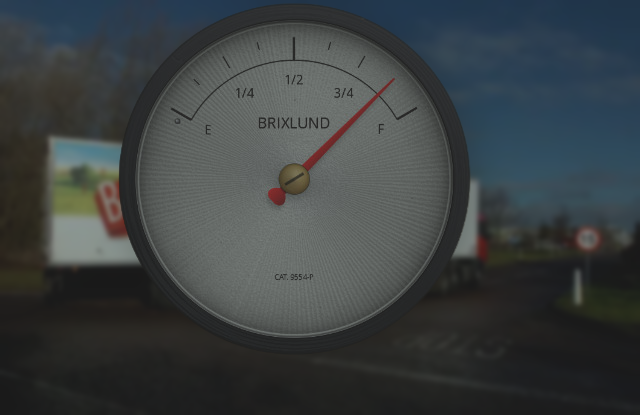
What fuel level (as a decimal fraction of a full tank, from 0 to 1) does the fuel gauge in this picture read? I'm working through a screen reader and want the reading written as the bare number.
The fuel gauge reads 0.875
